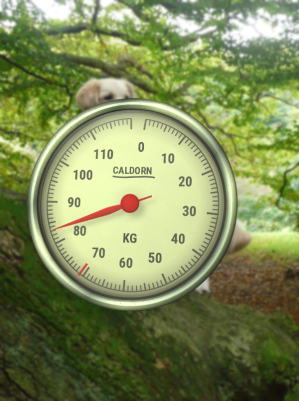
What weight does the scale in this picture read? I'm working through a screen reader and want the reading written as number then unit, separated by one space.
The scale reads 83 kg
